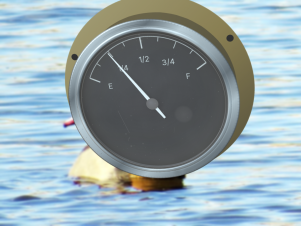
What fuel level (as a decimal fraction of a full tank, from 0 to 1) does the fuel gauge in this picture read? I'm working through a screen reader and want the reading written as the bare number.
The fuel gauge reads 0.25
